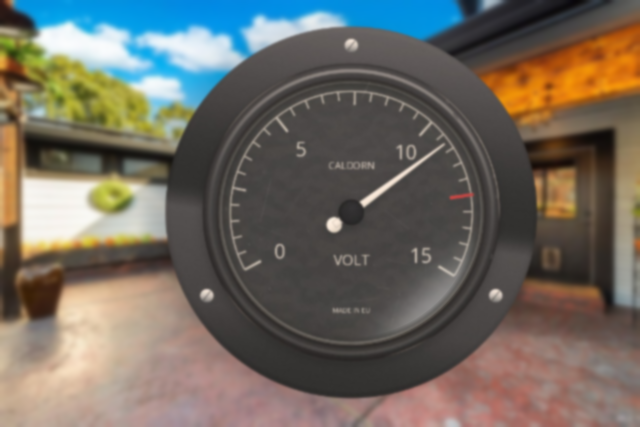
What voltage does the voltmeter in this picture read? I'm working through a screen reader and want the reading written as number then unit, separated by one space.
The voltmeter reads 10.75 V
